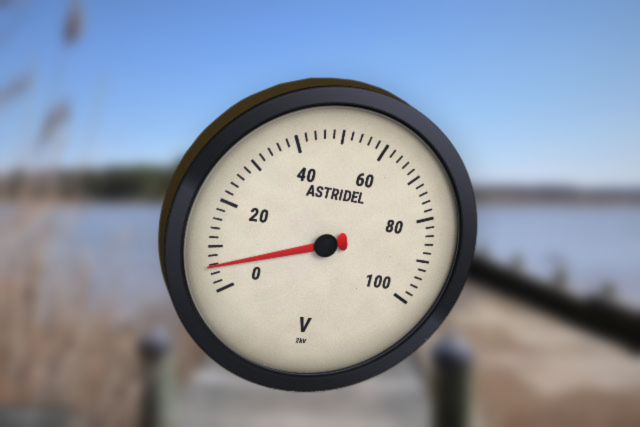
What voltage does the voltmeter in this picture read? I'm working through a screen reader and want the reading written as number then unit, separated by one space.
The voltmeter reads 6 V
